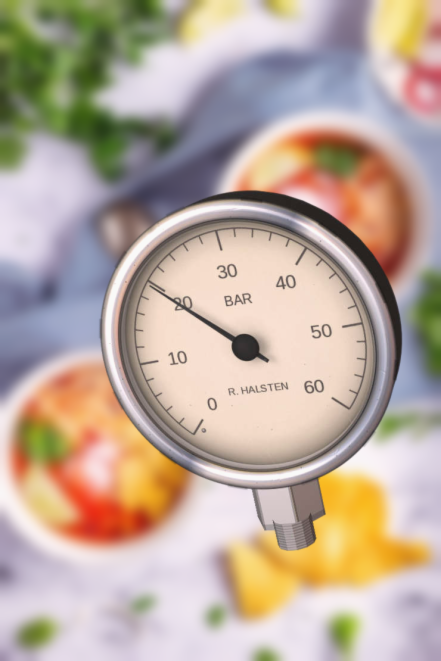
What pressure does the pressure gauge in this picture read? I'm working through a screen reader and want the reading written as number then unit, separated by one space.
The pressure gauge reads 20 bar
